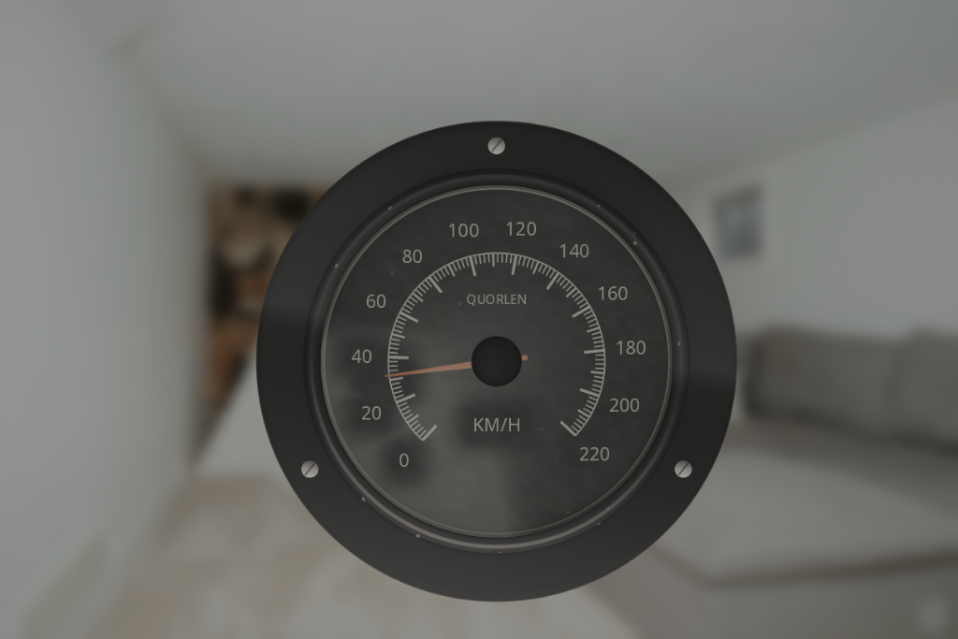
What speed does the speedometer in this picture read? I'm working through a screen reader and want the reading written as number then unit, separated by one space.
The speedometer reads 32 km/h
